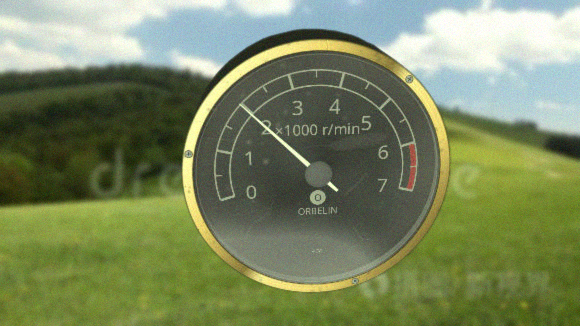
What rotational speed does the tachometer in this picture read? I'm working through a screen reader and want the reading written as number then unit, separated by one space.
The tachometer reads 2000 rpm
